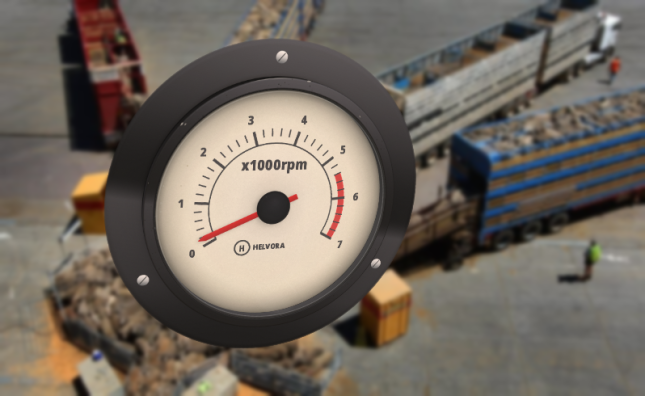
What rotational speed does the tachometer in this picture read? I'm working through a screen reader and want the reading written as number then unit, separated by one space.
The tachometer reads 200 rpm
